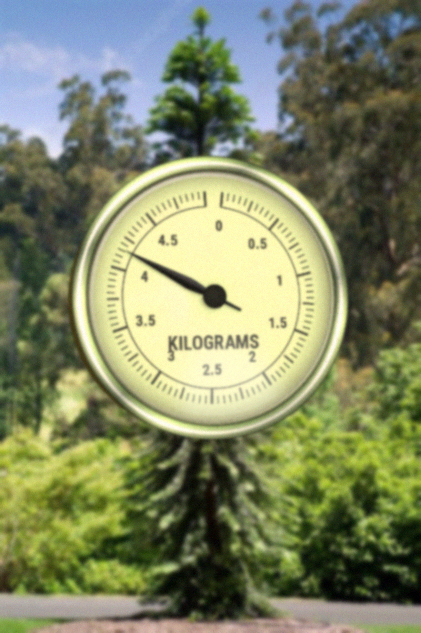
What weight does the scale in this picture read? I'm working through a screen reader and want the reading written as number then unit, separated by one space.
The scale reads 4.15 kg
